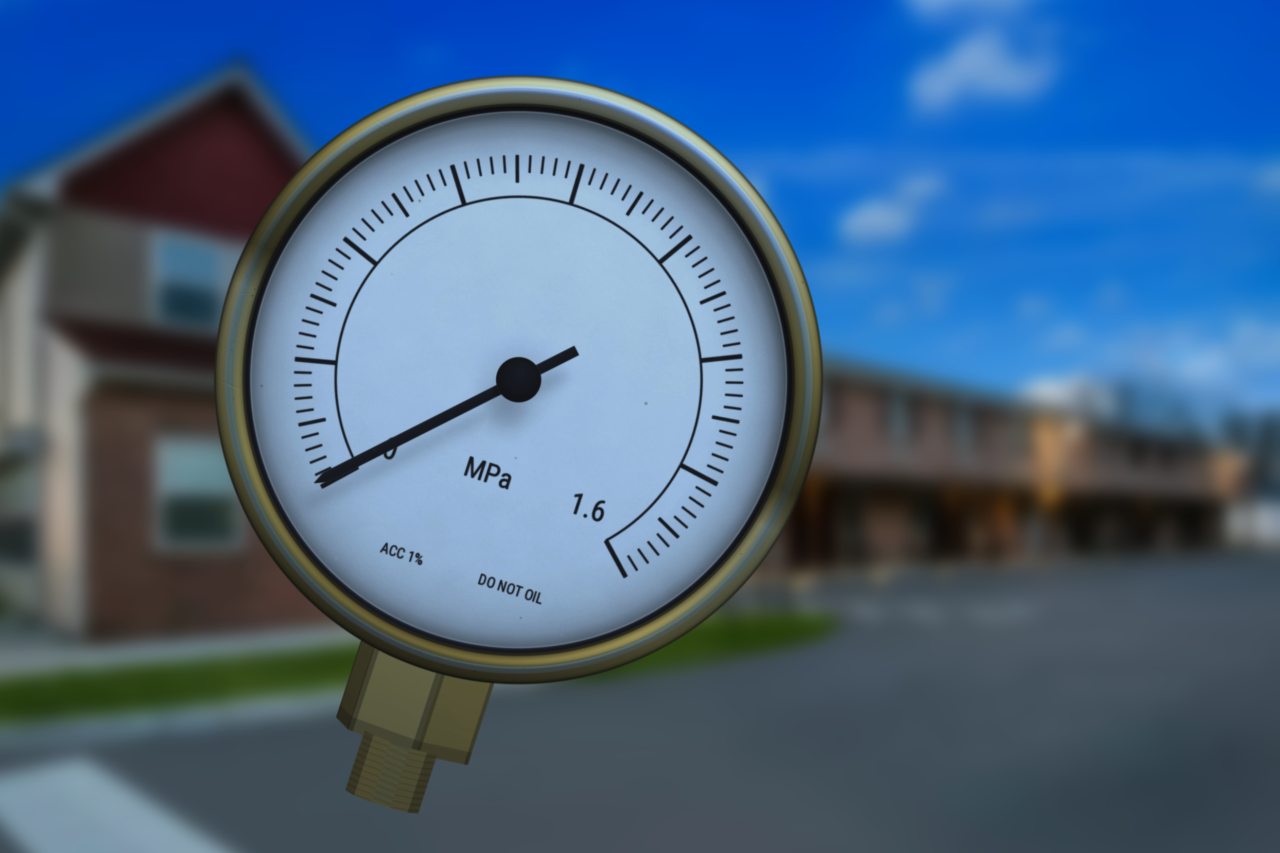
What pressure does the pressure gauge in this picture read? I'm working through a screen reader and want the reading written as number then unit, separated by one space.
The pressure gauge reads 0.01 MPa
